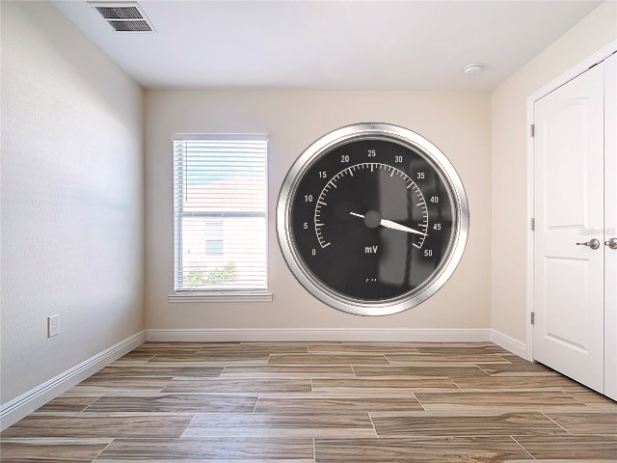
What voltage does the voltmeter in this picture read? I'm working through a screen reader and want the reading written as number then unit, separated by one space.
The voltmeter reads 47 mV
